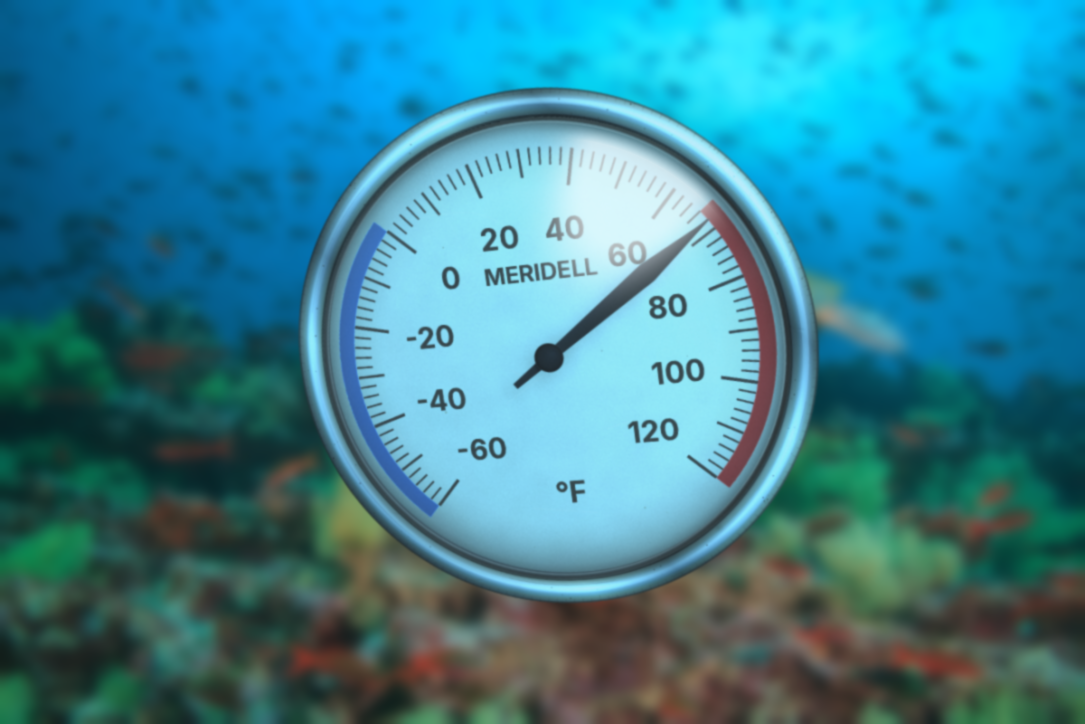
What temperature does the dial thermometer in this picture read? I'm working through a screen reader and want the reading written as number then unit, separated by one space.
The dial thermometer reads 68 °F
